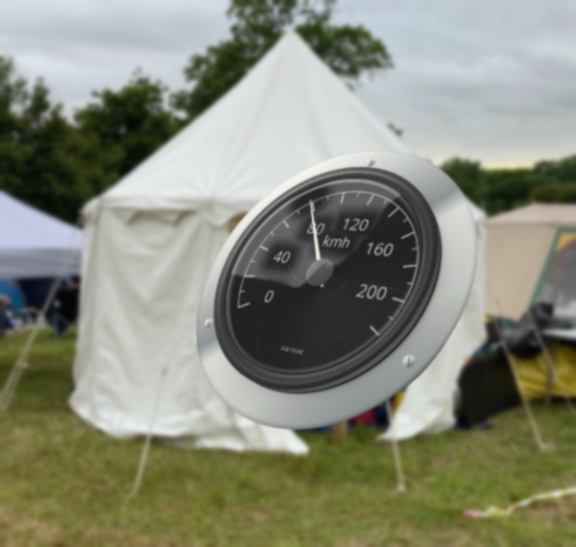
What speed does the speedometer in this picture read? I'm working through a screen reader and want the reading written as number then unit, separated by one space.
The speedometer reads 80 km/h
